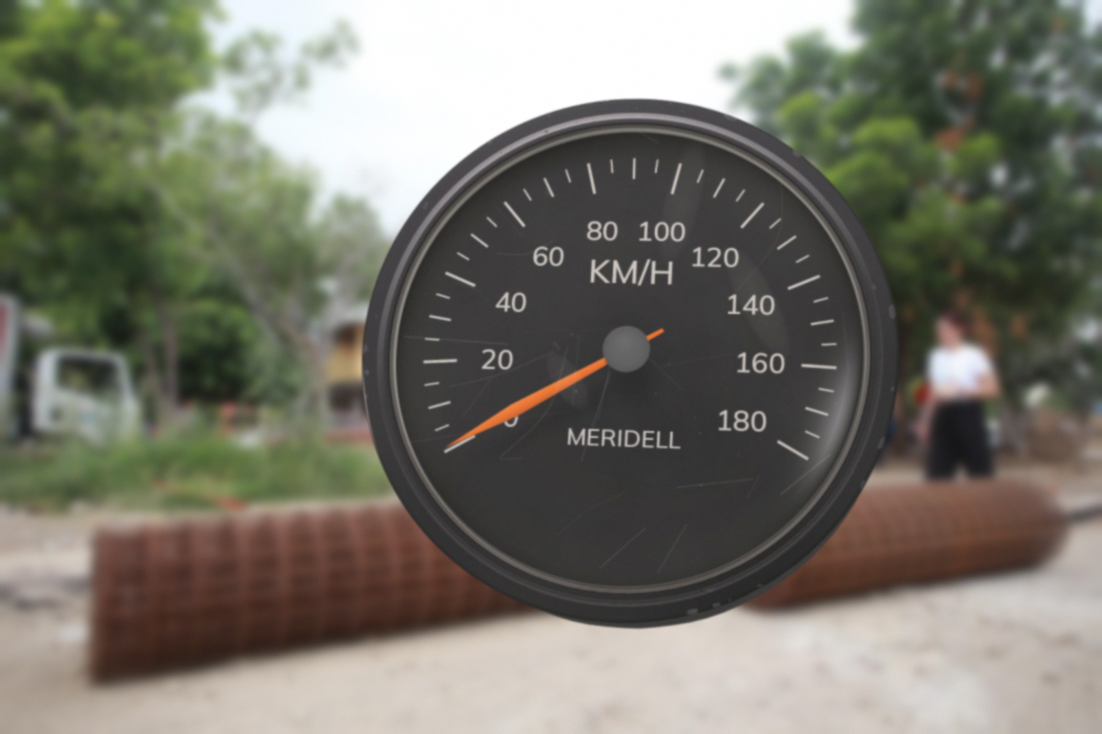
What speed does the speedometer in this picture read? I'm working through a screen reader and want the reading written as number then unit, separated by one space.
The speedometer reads 0 km/h
